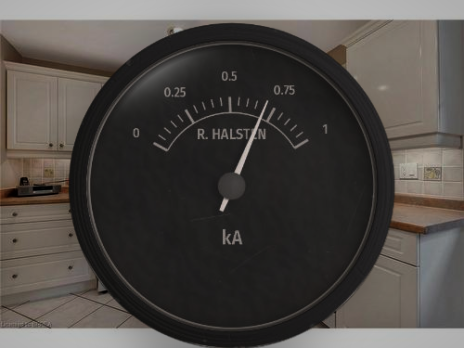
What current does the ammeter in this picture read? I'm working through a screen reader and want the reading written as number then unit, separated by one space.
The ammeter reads 0.7 kA
